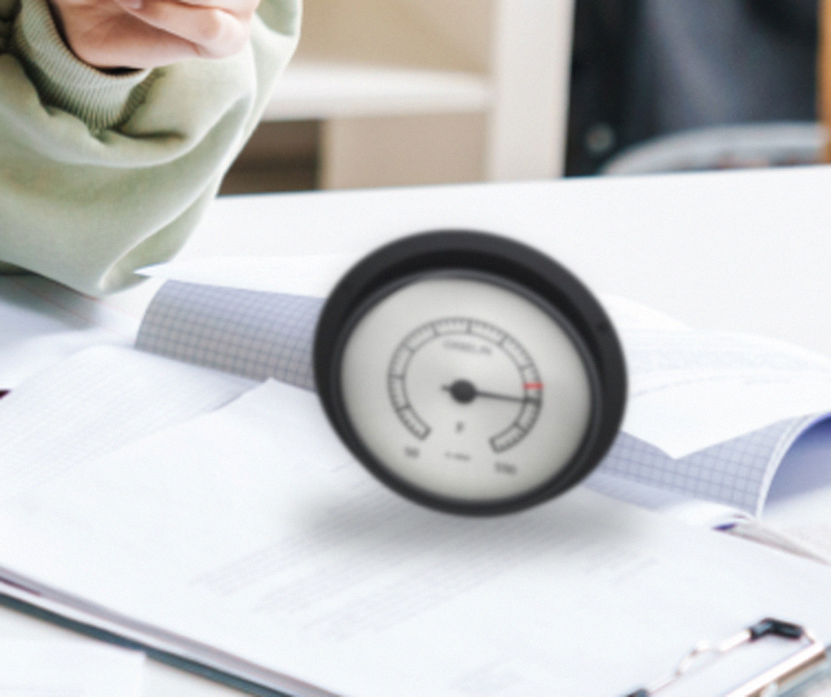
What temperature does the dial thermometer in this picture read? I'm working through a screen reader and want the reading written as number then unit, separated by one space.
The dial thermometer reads 450 °F
